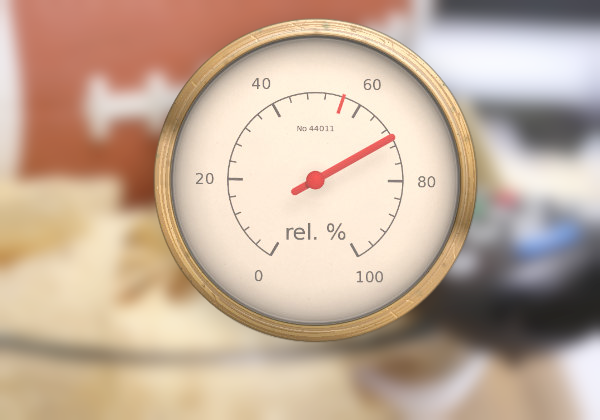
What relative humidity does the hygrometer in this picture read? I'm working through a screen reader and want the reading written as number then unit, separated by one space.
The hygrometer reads 70 %
